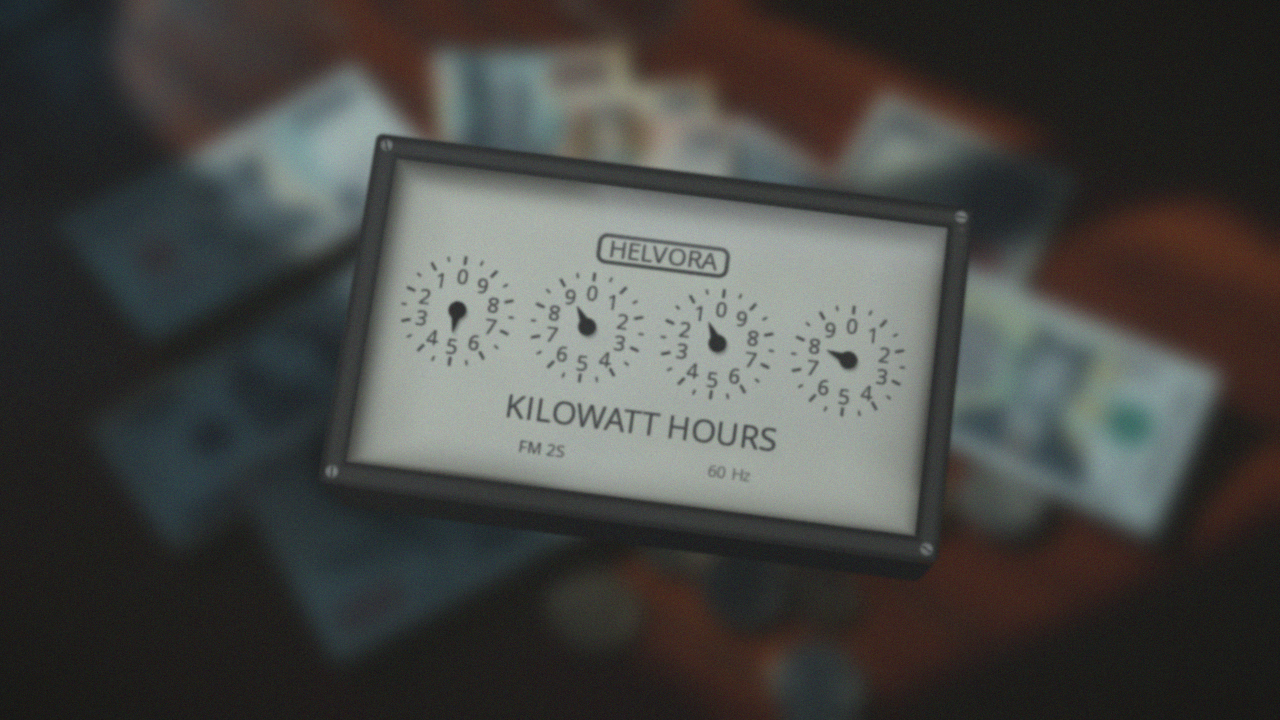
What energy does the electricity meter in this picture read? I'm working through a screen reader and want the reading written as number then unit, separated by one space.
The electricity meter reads 4908 kWh
